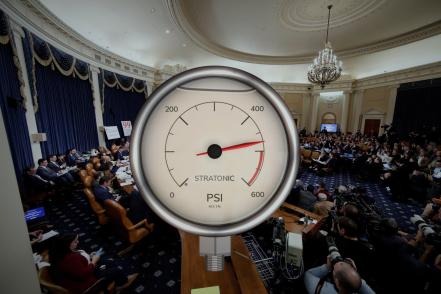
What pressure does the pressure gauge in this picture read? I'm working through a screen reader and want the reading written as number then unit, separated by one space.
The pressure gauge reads 475 psi
